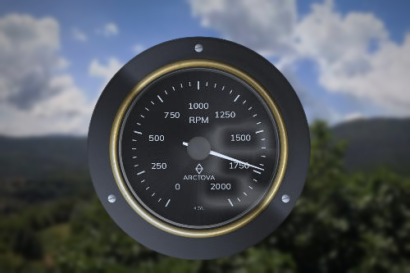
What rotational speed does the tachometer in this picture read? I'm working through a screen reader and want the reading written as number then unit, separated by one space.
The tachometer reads 1725 rpm
